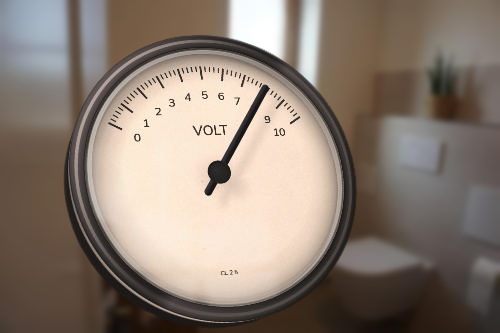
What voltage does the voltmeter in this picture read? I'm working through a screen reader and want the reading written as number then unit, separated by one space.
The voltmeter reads 8 V
